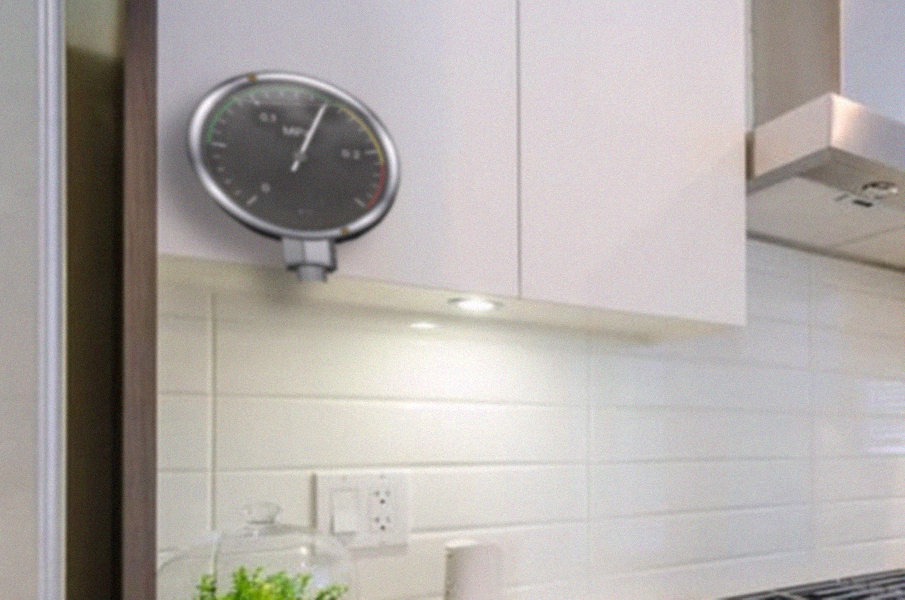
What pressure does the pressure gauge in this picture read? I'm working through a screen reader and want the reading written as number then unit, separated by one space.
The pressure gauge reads 0.15 MPa
